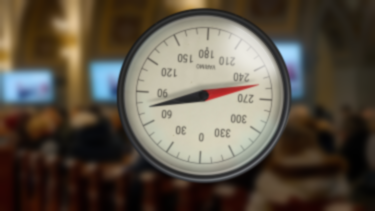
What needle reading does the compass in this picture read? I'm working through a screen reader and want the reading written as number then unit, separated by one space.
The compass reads 255 °
